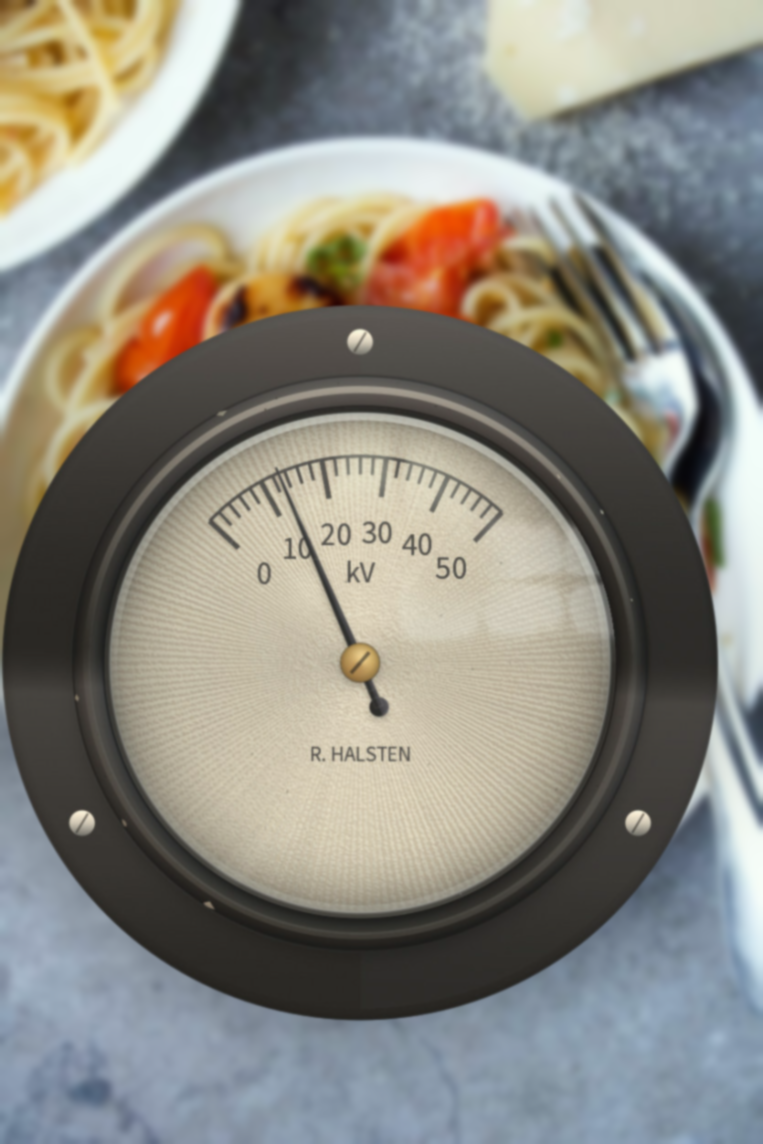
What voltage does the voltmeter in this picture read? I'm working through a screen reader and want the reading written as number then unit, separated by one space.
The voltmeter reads 13 kV
